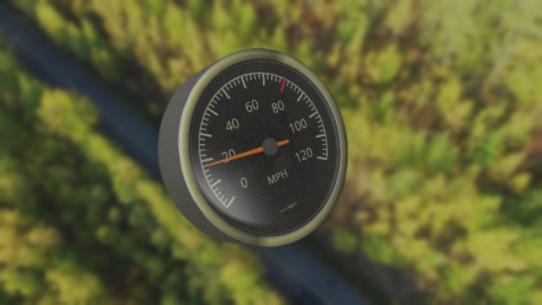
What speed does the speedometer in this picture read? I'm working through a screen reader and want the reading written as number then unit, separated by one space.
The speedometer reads 18 mph
